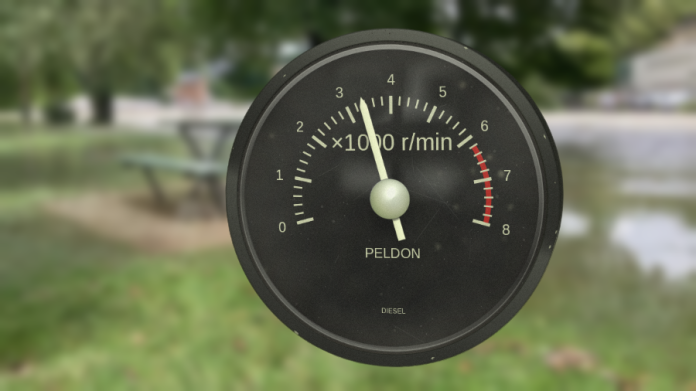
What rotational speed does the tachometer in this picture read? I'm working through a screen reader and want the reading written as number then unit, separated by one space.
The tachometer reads 3400 rpm
